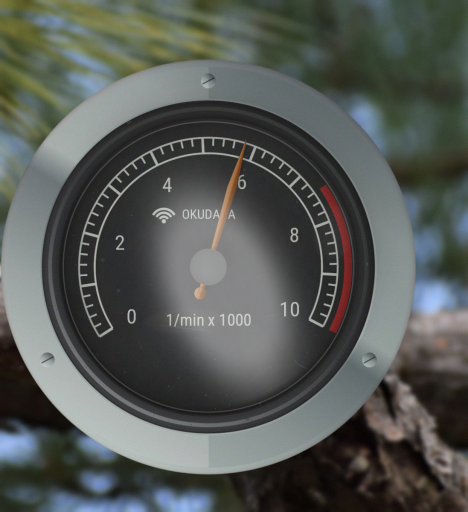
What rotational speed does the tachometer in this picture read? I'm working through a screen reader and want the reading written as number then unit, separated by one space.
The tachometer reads 5800 rpm
